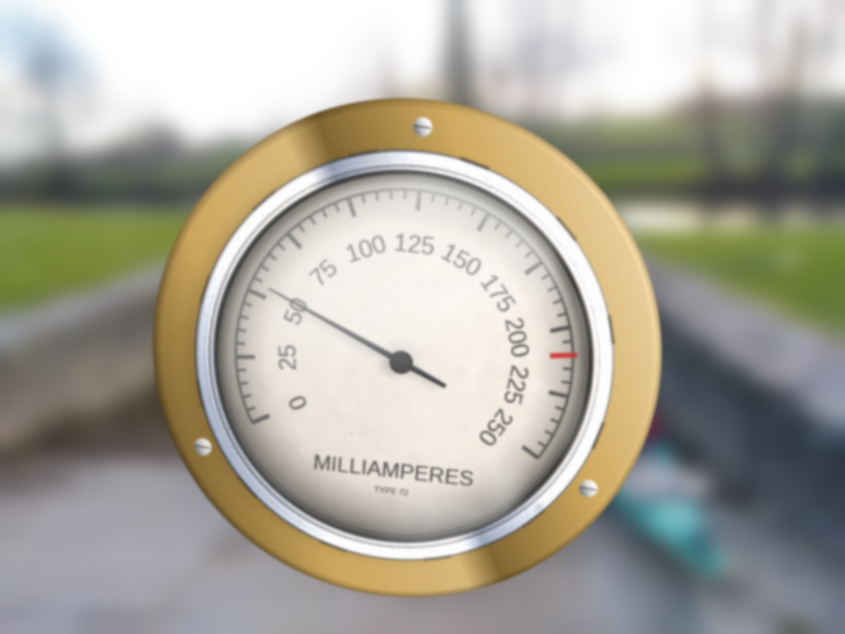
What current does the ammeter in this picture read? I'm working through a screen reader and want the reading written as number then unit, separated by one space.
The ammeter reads 55 mA
